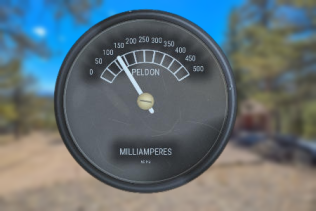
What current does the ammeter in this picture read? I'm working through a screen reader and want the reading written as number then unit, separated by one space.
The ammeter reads 125 mA
